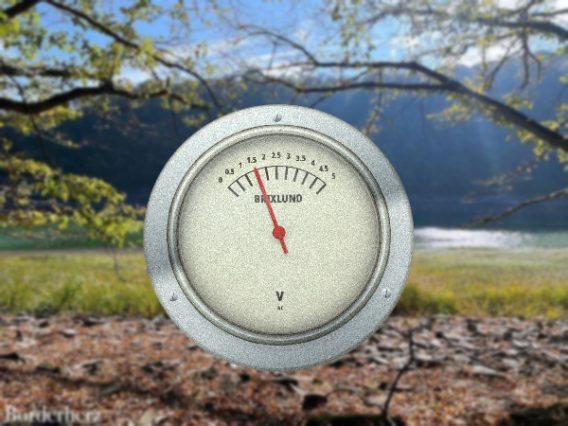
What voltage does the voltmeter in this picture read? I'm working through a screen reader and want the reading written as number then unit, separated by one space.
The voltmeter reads 1.5 V
